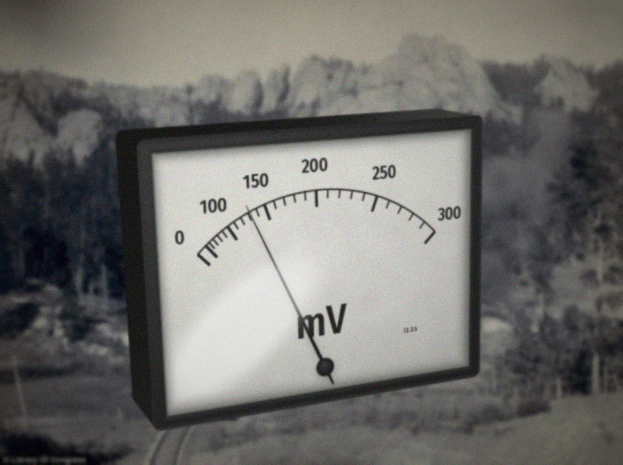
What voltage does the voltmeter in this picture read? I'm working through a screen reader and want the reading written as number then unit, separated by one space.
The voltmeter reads 130 mV
